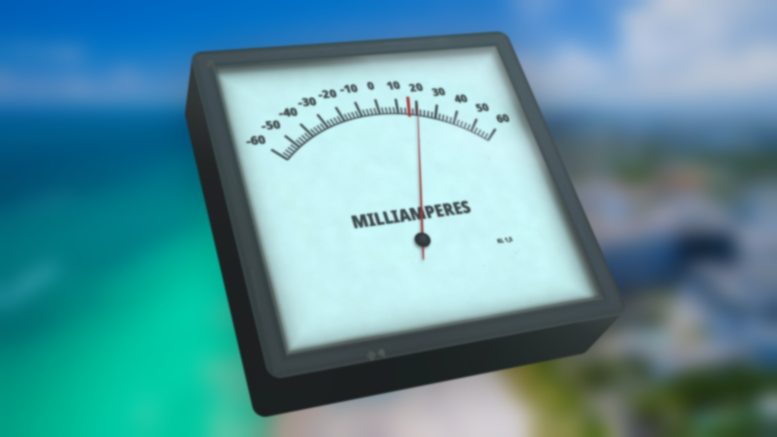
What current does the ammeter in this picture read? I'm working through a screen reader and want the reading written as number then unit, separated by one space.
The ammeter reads 20 mA
